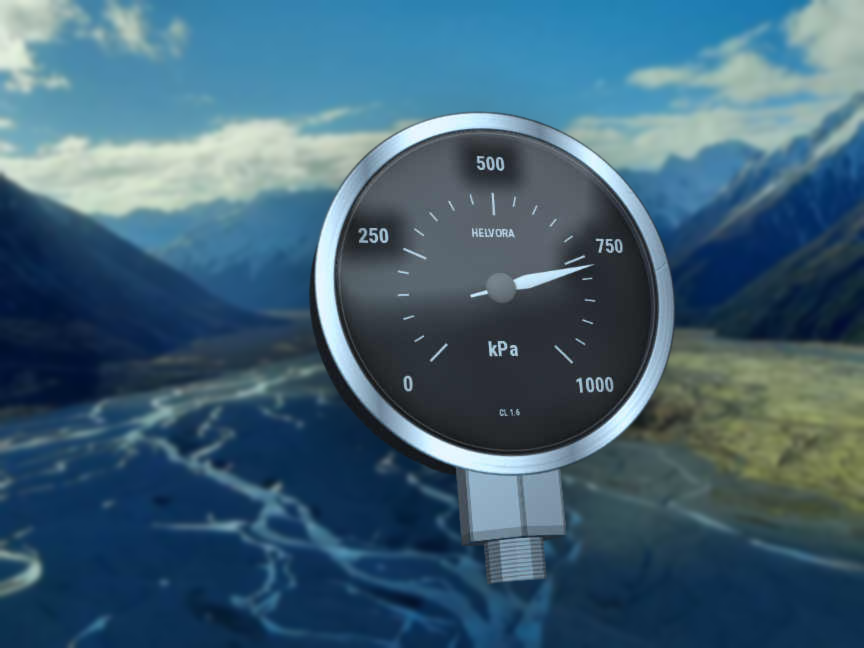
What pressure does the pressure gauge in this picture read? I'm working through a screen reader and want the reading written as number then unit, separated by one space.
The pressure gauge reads 775 kPa
